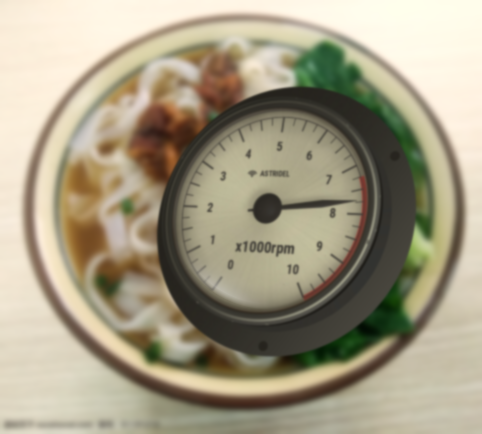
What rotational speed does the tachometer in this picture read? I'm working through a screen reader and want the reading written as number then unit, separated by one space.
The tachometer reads 7750 rpm
